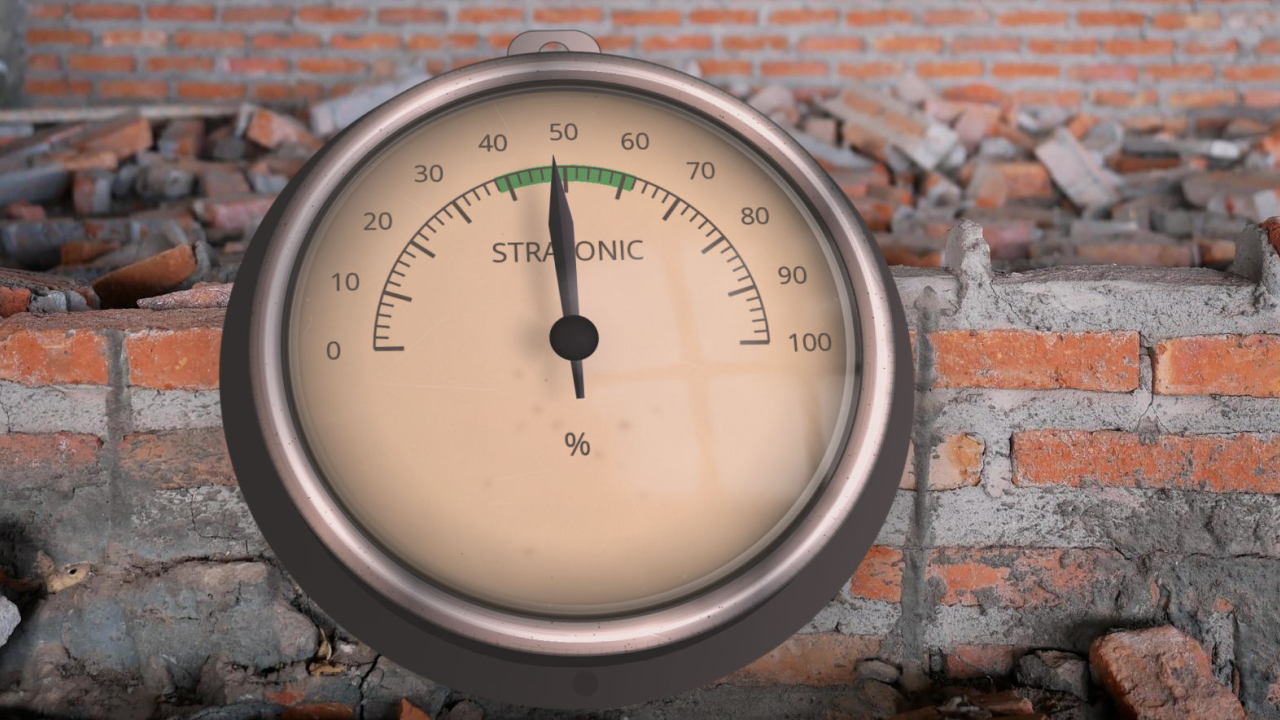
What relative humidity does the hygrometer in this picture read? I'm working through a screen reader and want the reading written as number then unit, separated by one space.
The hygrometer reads 48 %
